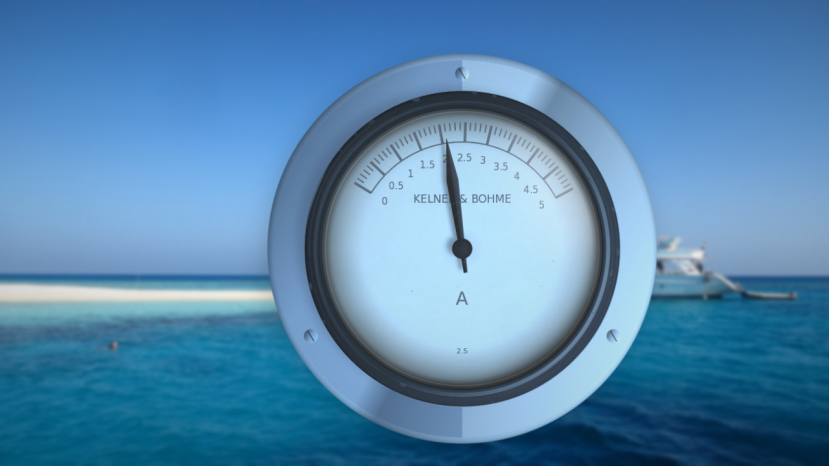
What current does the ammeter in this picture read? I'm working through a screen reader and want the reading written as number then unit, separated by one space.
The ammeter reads 2.1 A
